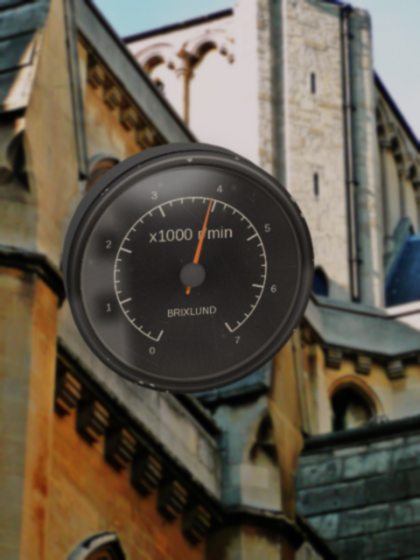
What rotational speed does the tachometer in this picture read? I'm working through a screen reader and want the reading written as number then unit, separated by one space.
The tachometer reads 3900 rpm
